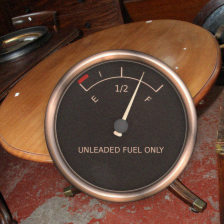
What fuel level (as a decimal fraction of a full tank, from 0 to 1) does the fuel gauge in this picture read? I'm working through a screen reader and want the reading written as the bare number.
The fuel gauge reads 0.75
